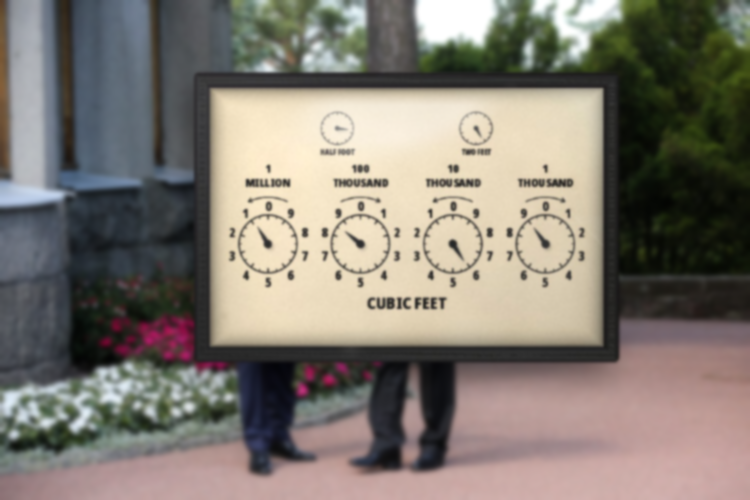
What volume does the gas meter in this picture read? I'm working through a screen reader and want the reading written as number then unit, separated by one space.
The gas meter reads 85900 ft³
